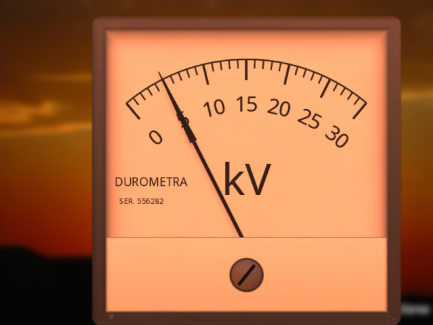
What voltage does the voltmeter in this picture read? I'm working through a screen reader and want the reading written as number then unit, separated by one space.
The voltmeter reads 5 kV
